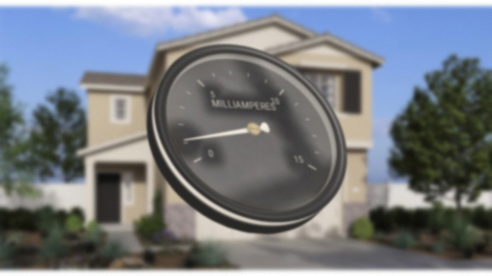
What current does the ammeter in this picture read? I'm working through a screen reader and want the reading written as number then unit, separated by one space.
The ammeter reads 1 mA
